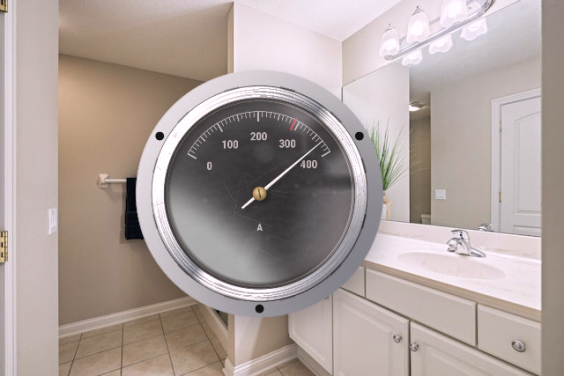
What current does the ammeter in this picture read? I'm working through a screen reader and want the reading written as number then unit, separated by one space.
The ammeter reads 370 A
